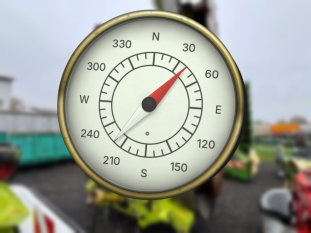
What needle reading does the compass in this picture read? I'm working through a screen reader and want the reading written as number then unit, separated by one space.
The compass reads 40 °
